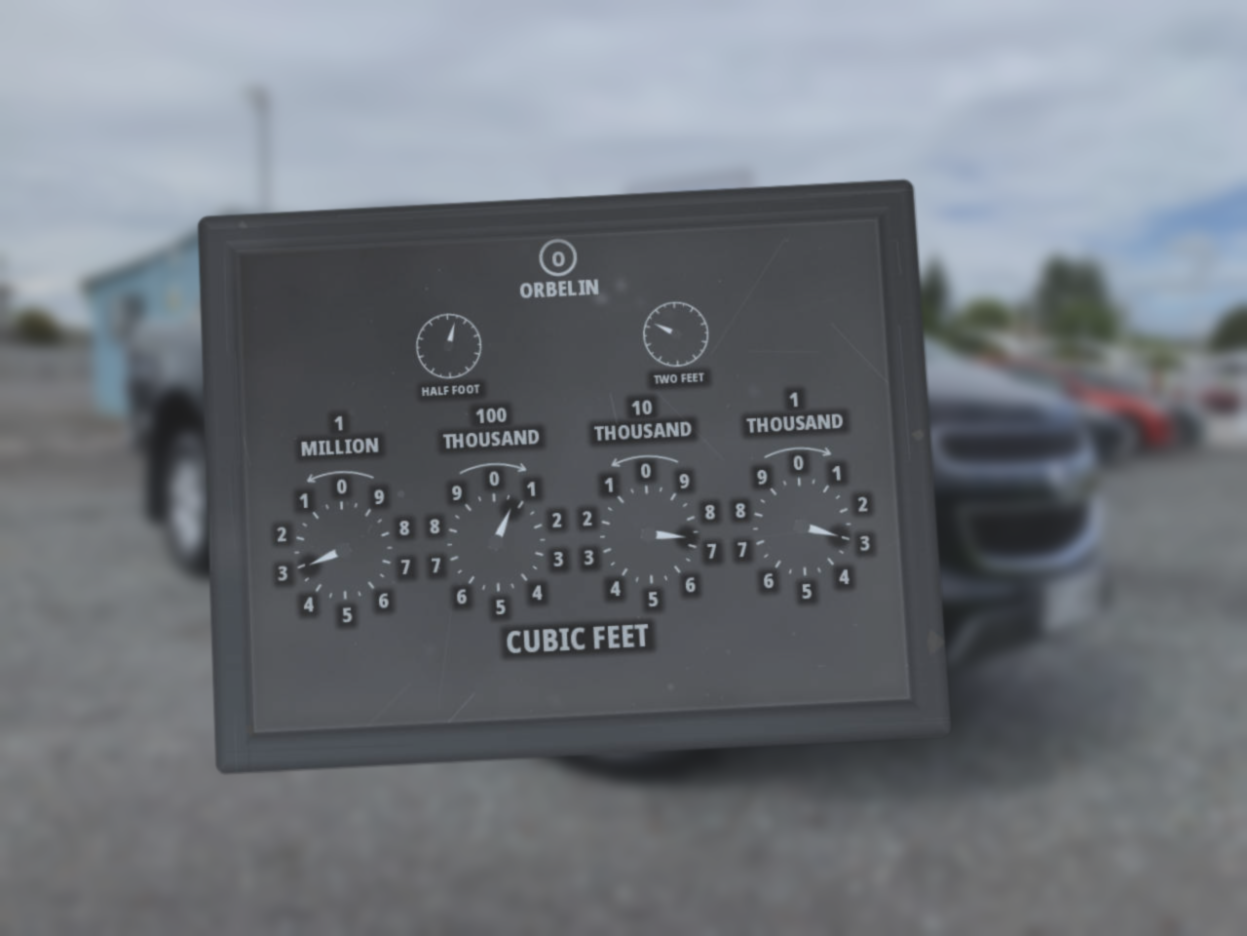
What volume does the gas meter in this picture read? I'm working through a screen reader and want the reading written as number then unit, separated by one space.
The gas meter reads 307300 ft³
